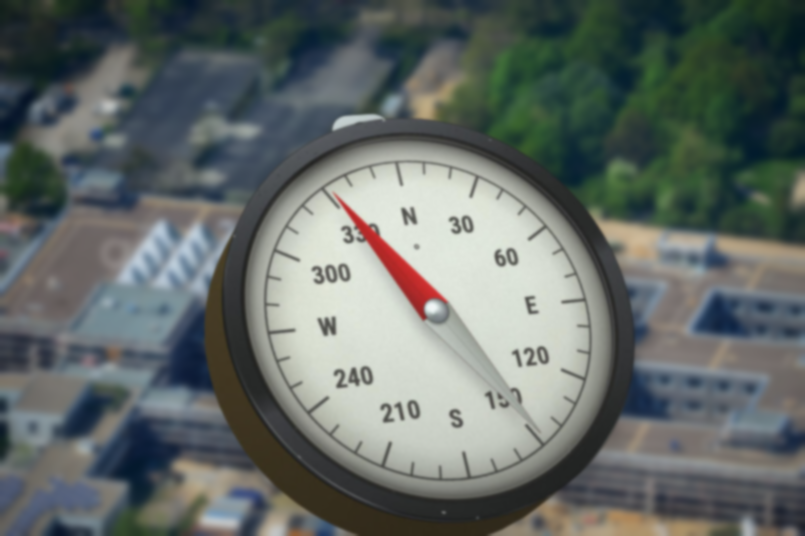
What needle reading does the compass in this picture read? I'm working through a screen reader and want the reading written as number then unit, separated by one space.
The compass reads 330 °
